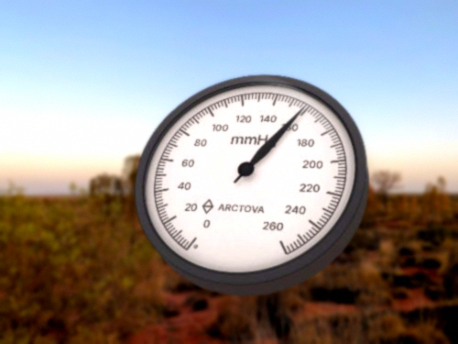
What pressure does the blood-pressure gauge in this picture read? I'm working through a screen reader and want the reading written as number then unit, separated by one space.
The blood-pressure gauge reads 160 mmHg
